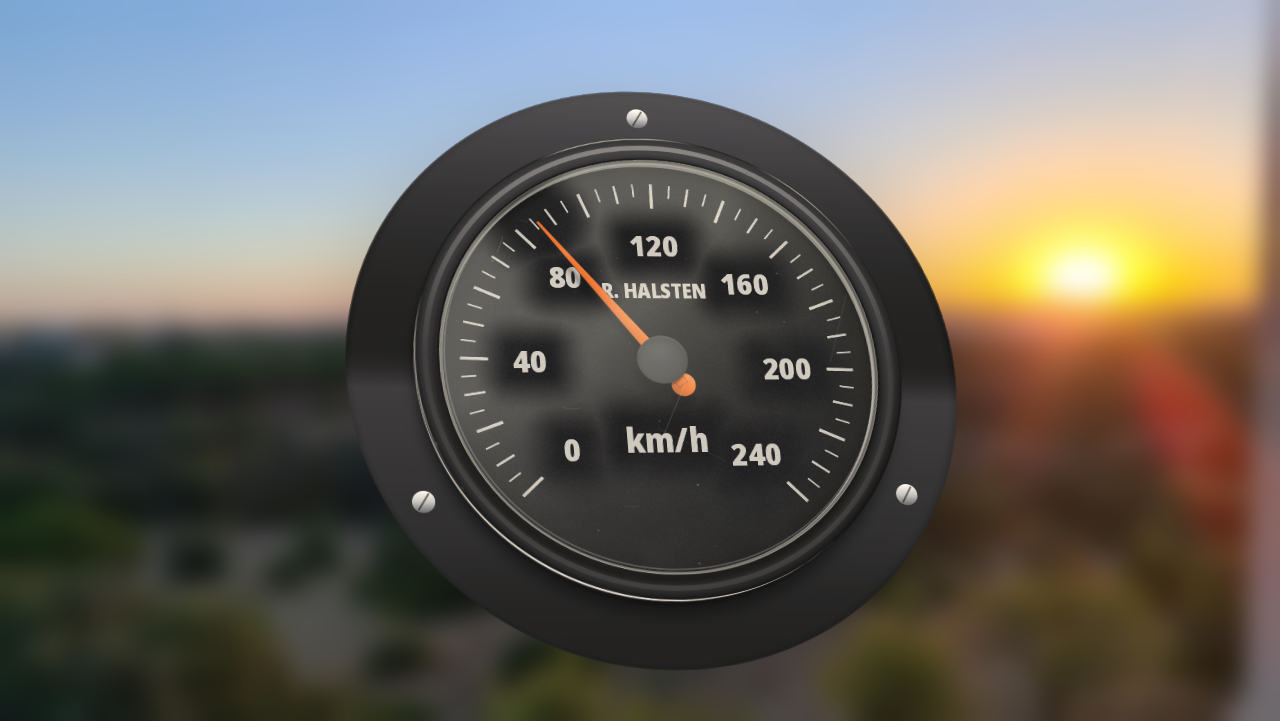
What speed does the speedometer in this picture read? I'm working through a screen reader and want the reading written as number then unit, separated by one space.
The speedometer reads 85 km/h
